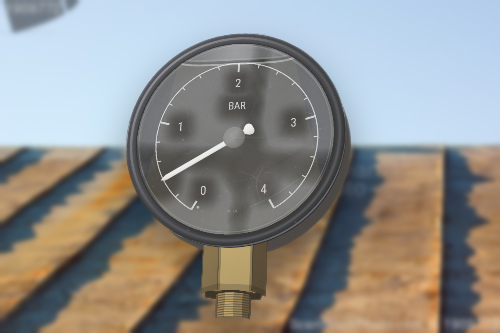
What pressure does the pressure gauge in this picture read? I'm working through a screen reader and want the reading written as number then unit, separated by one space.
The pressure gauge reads 0.4 bar
